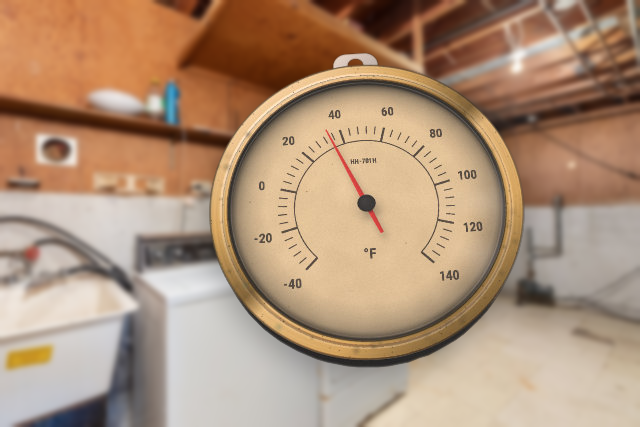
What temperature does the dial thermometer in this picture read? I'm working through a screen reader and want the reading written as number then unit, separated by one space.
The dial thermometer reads 34 °F
